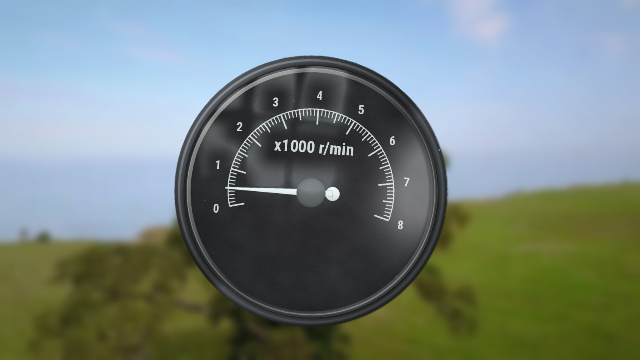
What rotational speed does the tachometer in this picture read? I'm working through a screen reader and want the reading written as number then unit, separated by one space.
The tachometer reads 500 rpm
